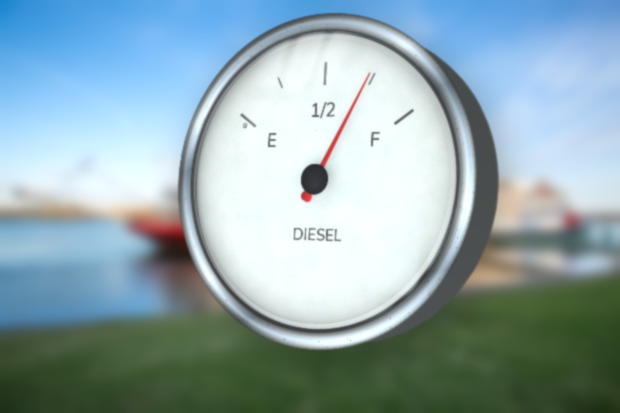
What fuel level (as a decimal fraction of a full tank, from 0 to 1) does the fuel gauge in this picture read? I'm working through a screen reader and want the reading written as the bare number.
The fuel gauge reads 0.75
